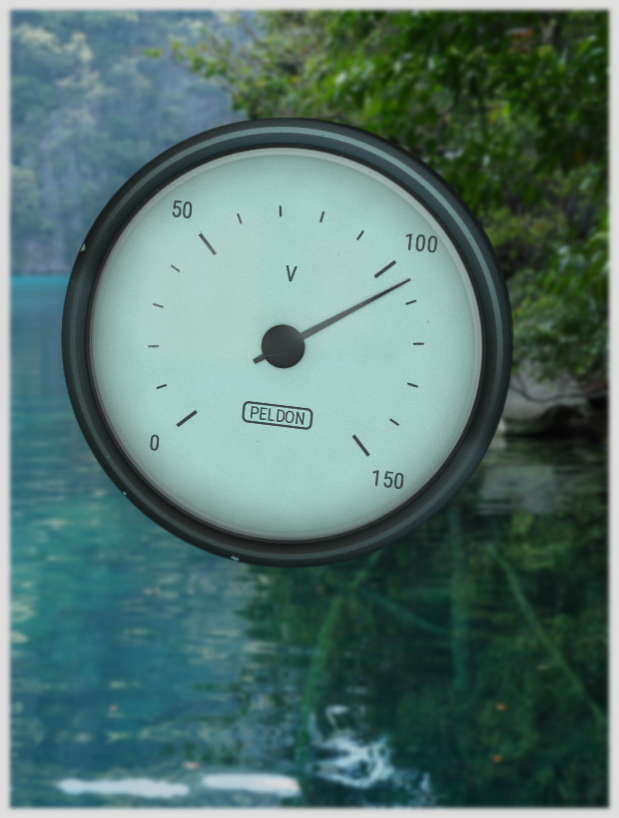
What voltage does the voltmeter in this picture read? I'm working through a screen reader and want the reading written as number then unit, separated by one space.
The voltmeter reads 105 V
